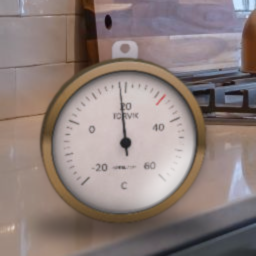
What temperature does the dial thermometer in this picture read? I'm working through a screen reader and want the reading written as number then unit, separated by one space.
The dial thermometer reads 18 °C
